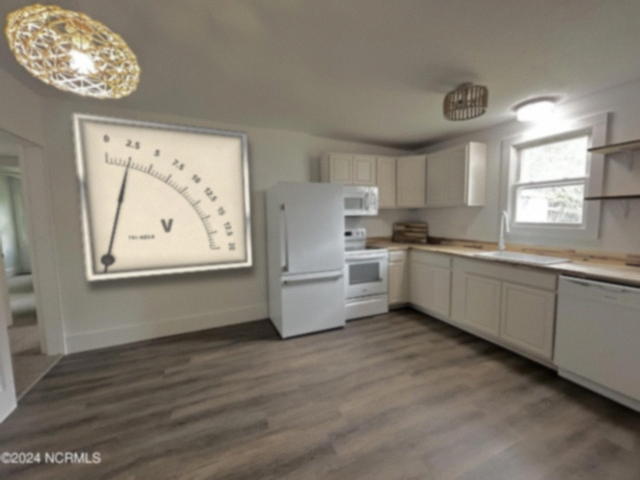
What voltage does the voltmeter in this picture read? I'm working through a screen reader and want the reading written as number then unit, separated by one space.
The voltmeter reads 2.5 V
